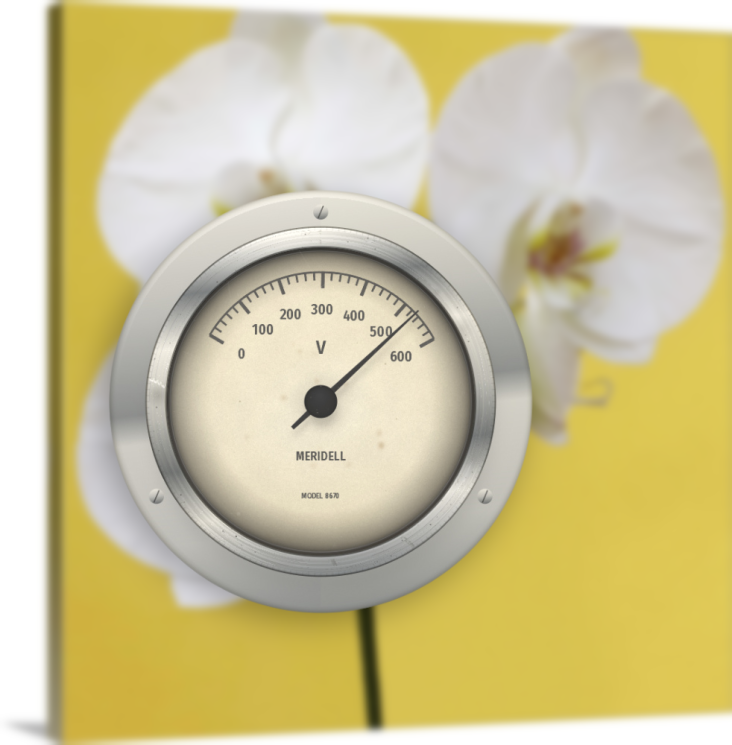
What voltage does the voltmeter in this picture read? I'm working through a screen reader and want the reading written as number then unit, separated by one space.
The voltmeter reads 530 V
